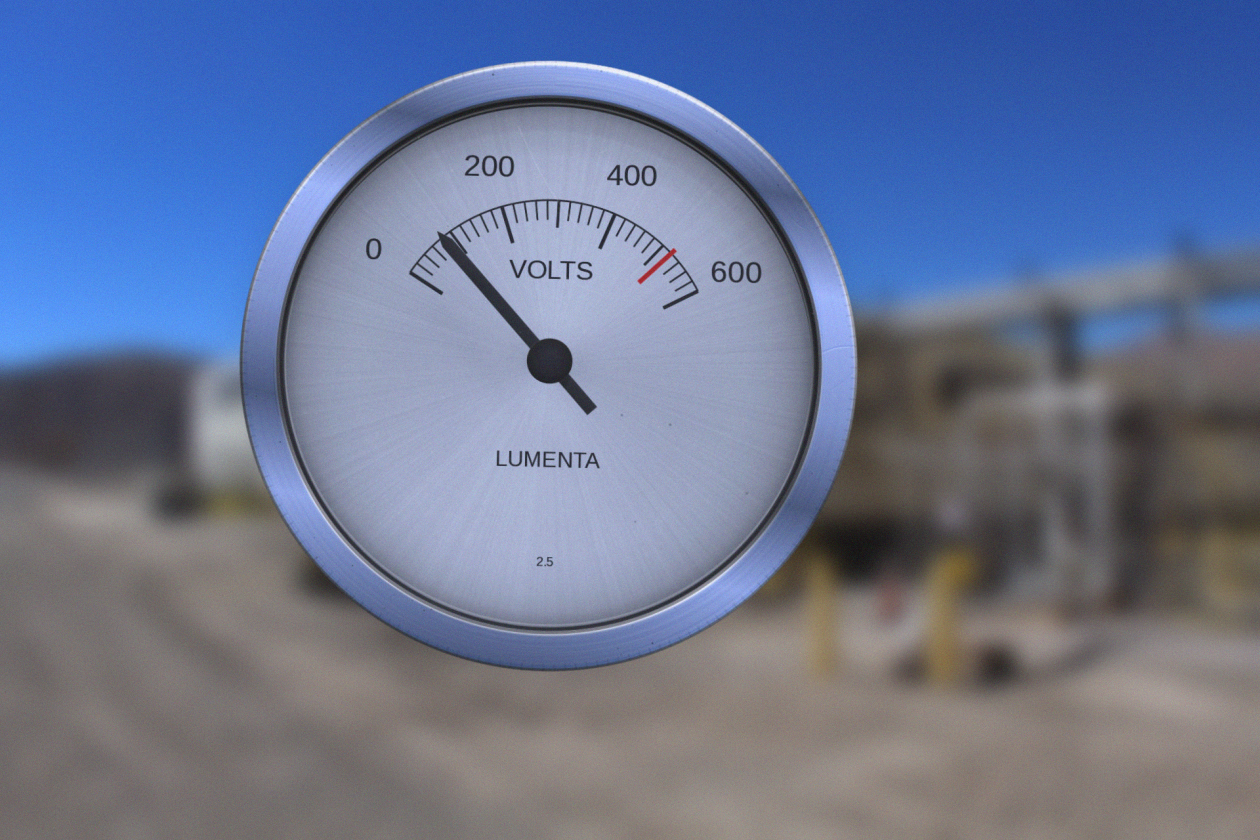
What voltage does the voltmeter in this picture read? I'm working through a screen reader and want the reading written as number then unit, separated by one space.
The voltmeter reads 80 V
